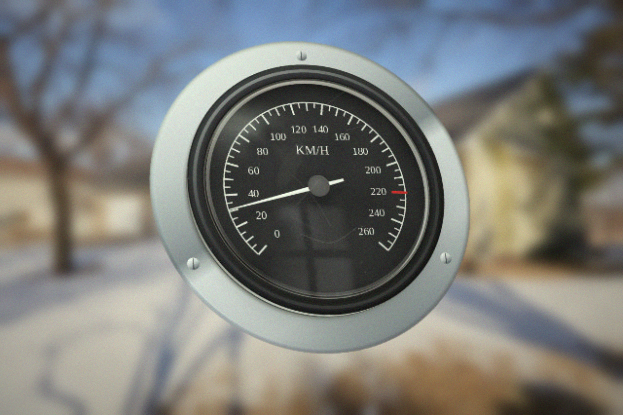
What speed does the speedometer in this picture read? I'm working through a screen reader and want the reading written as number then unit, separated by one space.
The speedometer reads 30 km/h
